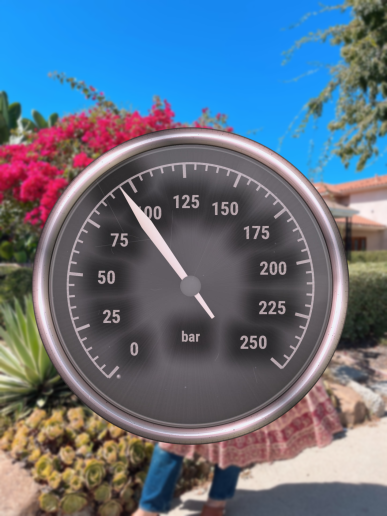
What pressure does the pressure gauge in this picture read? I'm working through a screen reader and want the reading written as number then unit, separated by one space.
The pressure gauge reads 95 bar
